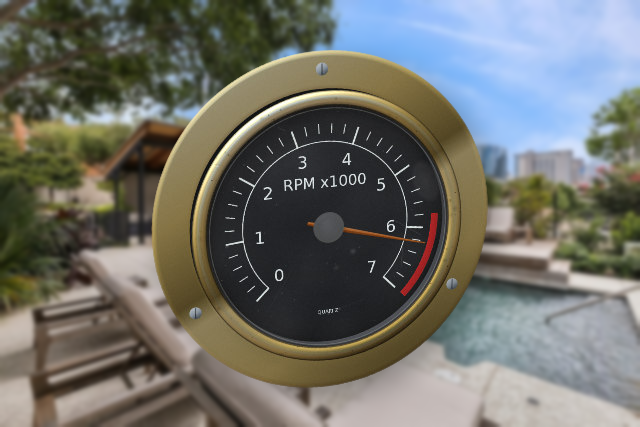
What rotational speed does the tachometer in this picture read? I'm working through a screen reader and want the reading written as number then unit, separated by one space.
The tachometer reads 6200 rpm
